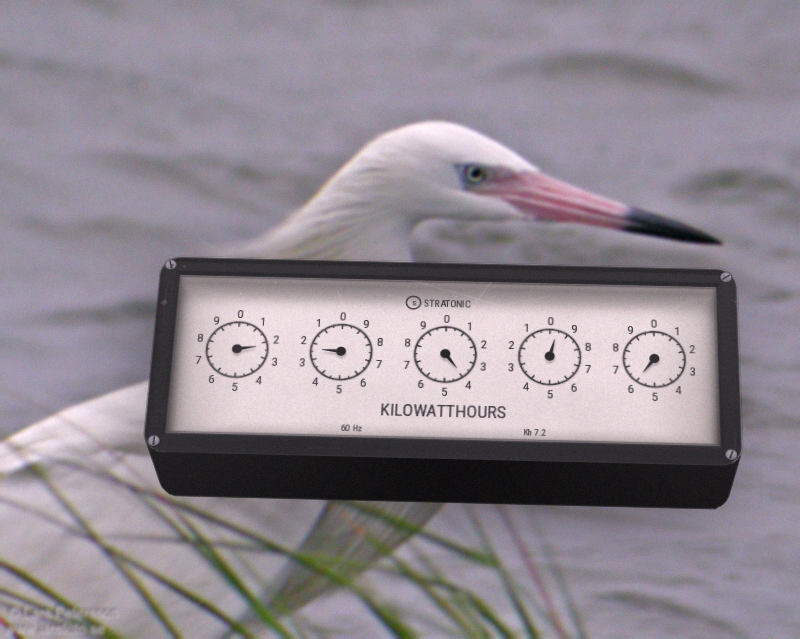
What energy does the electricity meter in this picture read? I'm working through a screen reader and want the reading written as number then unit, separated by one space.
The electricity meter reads 22396 kWh
